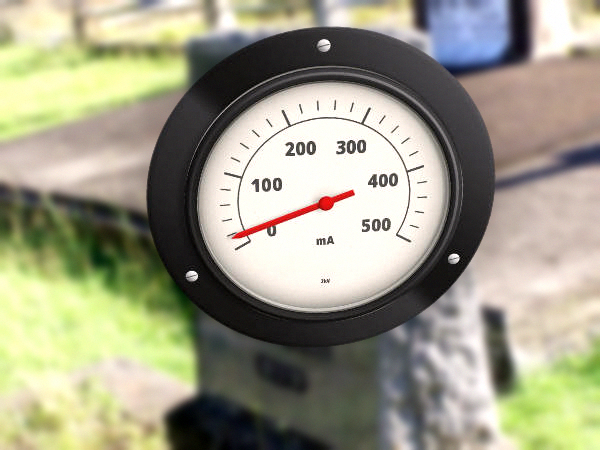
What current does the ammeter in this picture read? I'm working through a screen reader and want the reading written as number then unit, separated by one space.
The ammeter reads 20 mA
